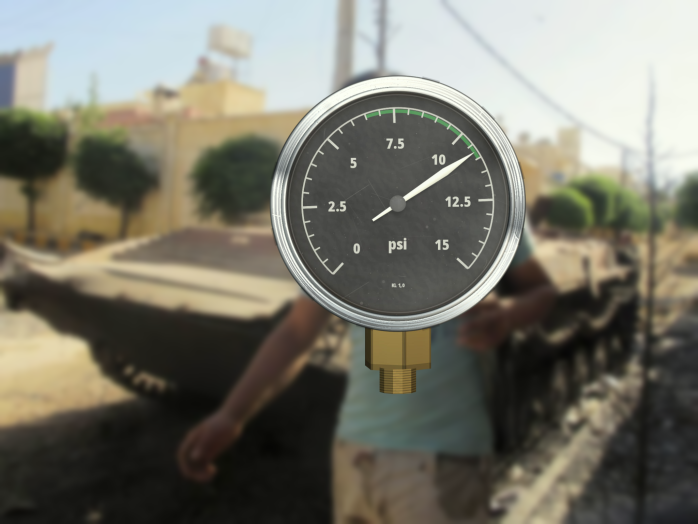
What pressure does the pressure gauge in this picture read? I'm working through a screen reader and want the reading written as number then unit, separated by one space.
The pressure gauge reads 10.75 psi
